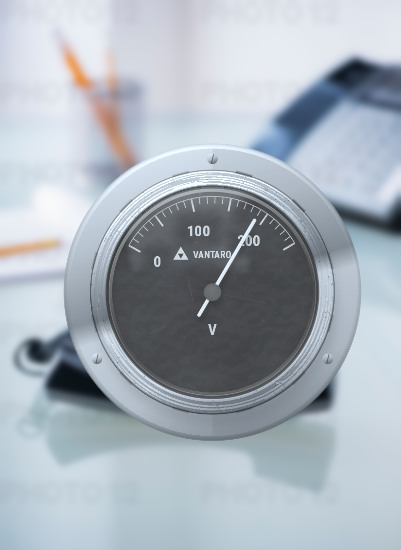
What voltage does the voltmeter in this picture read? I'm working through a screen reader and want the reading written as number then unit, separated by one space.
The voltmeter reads 190 V
